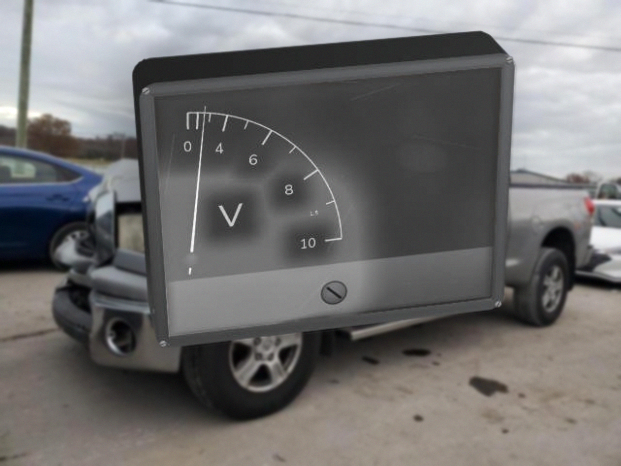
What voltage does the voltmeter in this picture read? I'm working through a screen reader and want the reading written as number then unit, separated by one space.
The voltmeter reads 2.5 V
